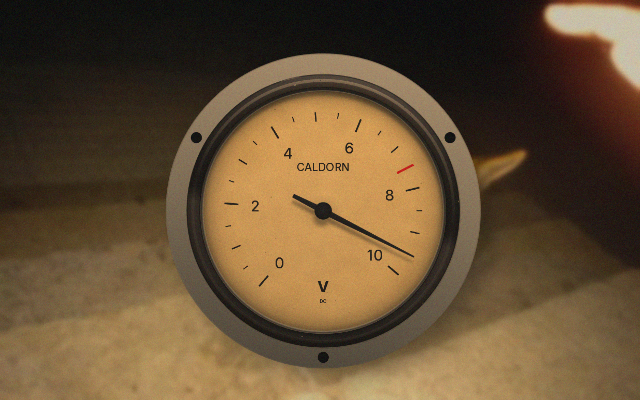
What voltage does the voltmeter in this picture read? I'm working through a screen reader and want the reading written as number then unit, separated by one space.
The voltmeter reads 9.5 V
